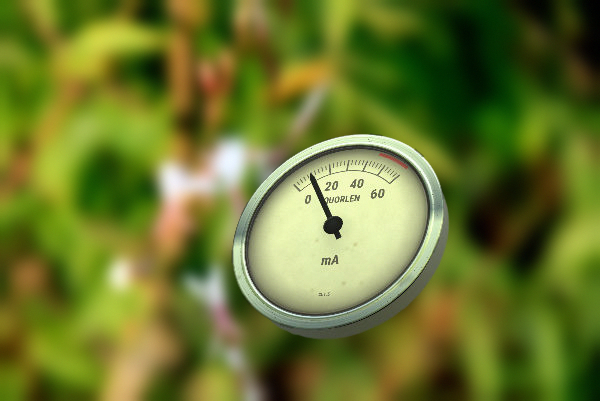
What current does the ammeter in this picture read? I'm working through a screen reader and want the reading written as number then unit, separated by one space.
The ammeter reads 10 mA
